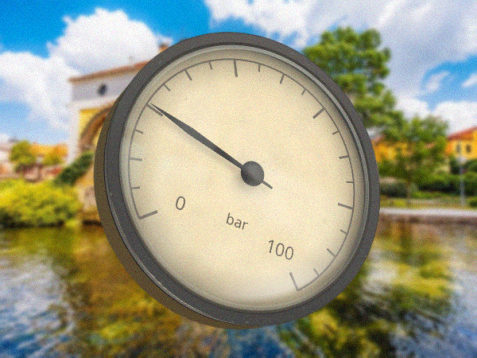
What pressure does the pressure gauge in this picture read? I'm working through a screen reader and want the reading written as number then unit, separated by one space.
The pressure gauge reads 20 bar
